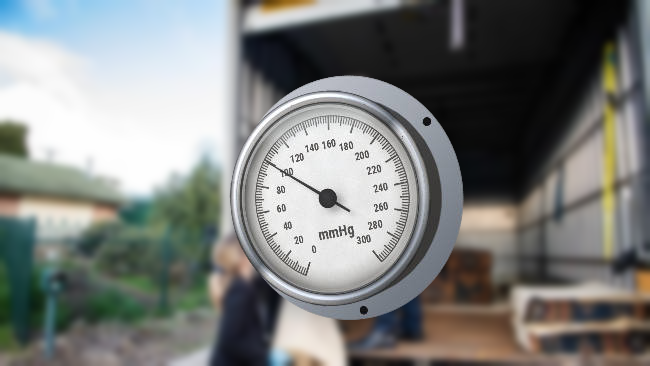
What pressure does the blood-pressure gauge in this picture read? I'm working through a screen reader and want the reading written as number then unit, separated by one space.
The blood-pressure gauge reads 100 mmHg
